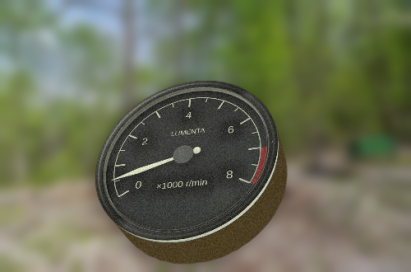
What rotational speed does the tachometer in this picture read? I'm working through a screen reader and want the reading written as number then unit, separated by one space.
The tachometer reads 500 rpm
